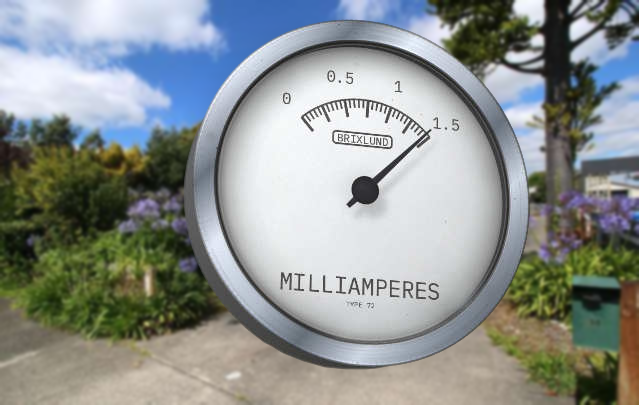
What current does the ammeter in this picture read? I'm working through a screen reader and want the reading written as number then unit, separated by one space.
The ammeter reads 1.45 mA
